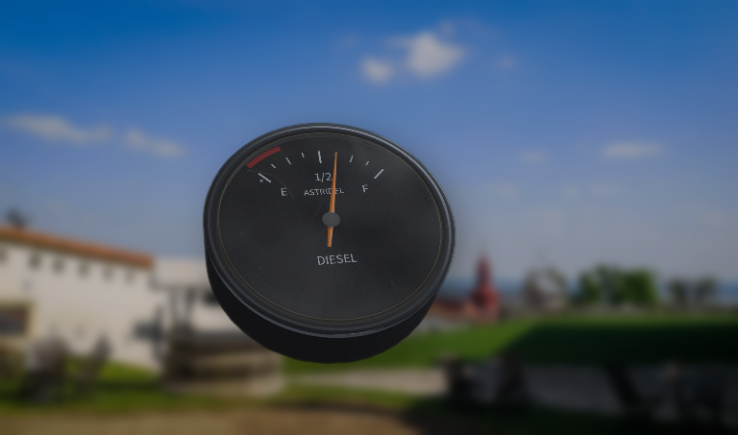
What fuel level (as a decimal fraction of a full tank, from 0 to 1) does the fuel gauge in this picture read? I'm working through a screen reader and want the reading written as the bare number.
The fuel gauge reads 0.625
